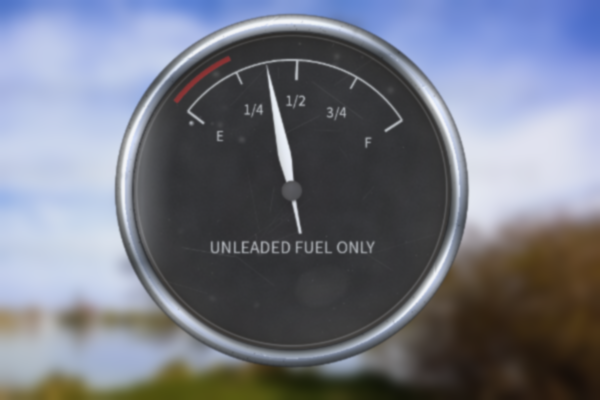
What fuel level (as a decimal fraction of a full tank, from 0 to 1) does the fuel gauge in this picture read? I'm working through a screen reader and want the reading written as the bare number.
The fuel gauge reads 0.375
